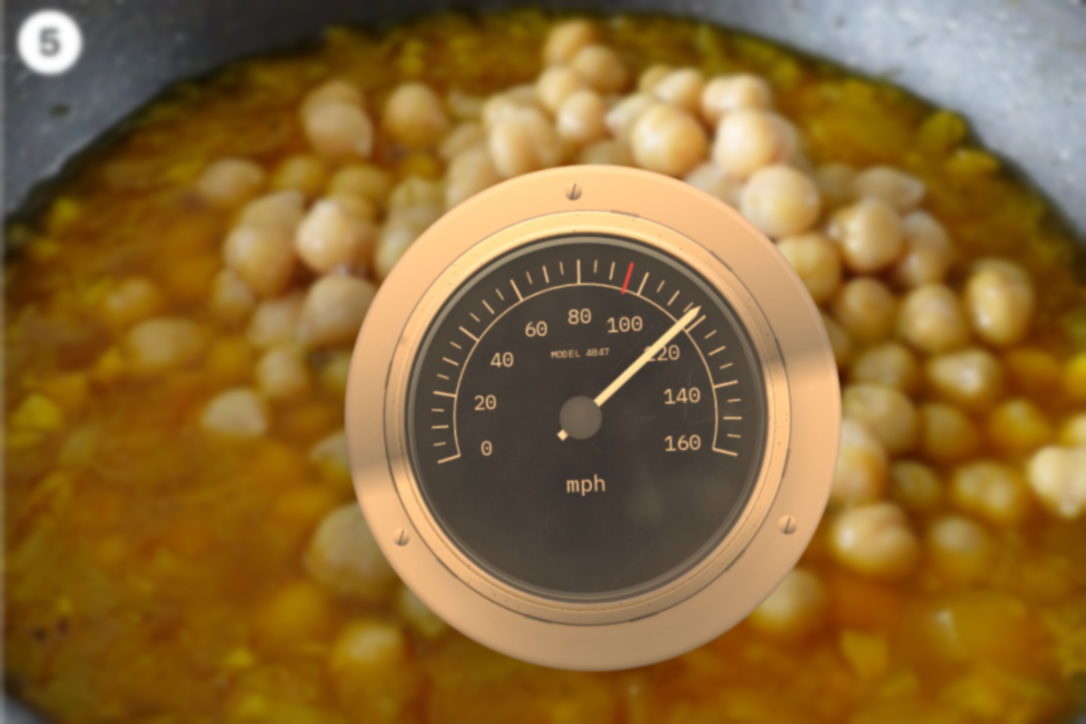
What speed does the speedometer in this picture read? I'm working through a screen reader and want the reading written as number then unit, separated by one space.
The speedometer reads 117.5 mph
